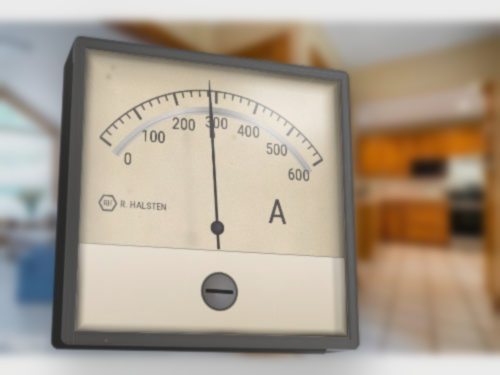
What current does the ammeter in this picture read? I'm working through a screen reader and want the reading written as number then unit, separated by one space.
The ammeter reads 280 A
